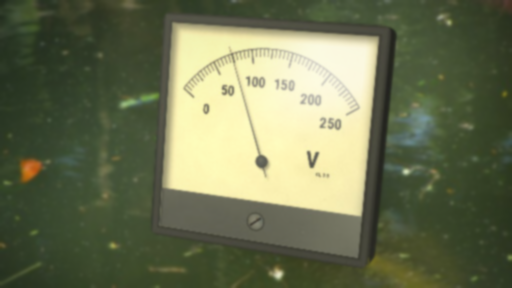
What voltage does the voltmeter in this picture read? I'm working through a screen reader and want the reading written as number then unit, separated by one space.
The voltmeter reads 75 V
